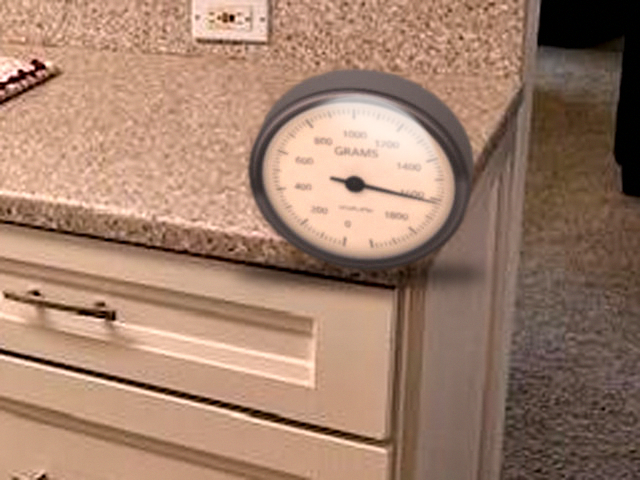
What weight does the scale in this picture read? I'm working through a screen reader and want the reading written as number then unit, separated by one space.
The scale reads 1600 g
